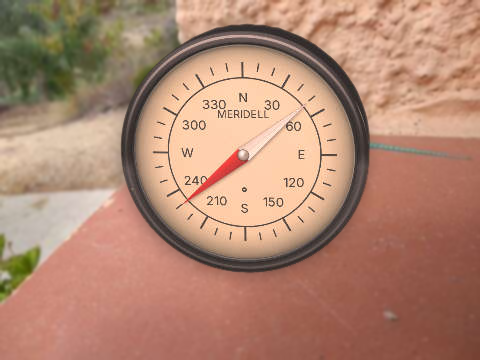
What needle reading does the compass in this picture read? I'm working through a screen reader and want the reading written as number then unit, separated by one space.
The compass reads 230 °
